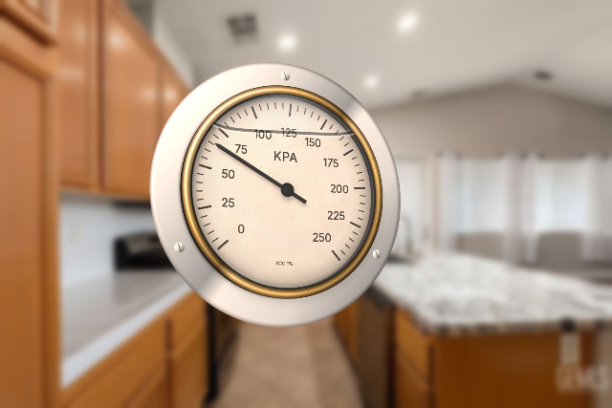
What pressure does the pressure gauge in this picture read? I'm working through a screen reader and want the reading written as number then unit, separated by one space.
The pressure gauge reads 65 kPa
